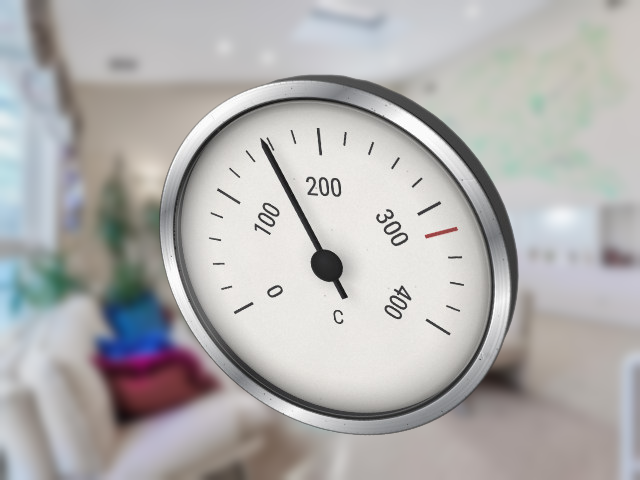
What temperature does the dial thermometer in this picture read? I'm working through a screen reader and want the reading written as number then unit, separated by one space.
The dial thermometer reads 160 °C
